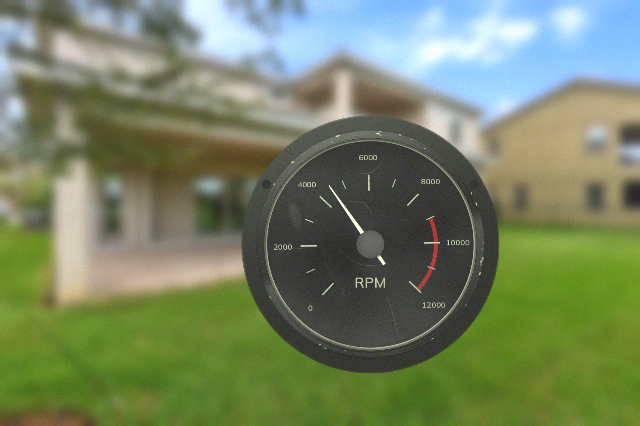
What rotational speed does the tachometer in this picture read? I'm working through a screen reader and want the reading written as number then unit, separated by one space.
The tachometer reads 4500 rpm
